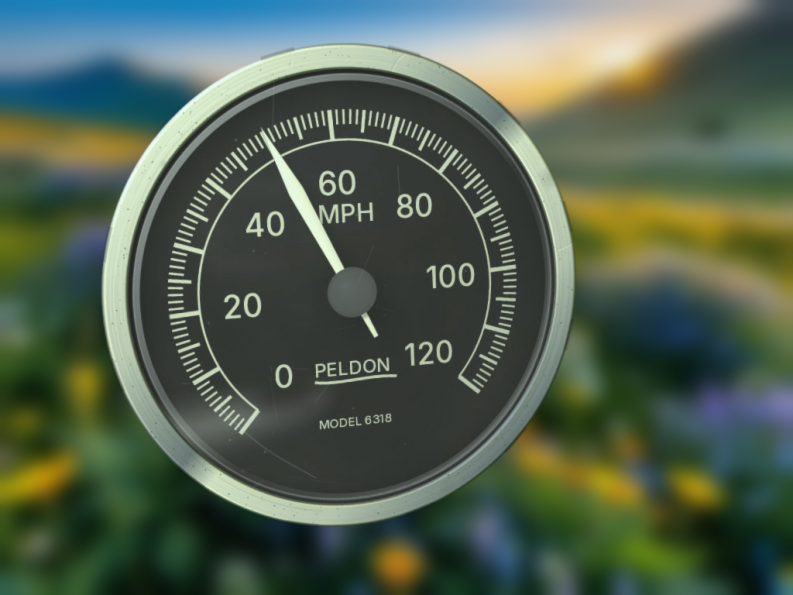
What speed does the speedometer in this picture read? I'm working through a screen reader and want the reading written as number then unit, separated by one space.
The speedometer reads 50 mph
